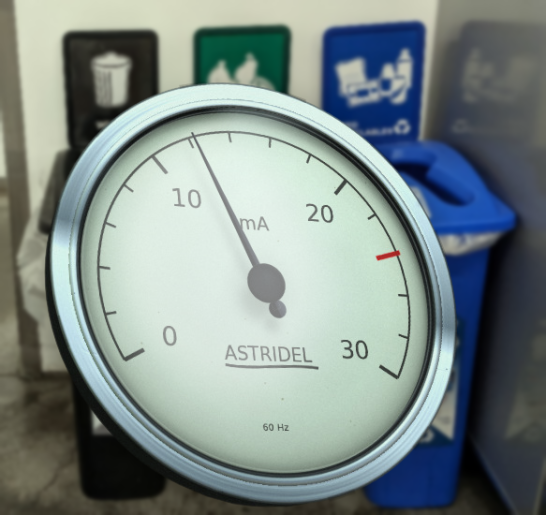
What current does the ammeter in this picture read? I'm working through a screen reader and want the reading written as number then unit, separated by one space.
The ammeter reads 12 mA
